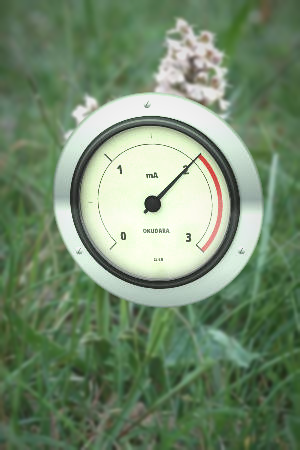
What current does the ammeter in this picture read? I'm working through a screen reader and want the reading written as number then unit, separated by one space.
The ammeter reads 2 mA
